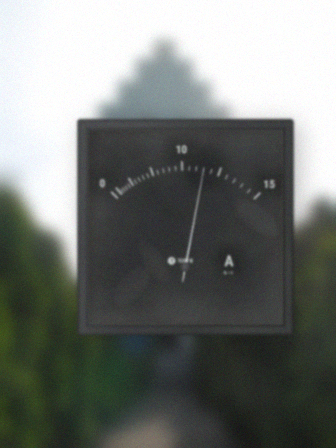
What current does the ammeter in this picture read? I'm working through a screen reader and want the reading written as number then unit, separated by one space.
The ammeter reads 11.5 A
